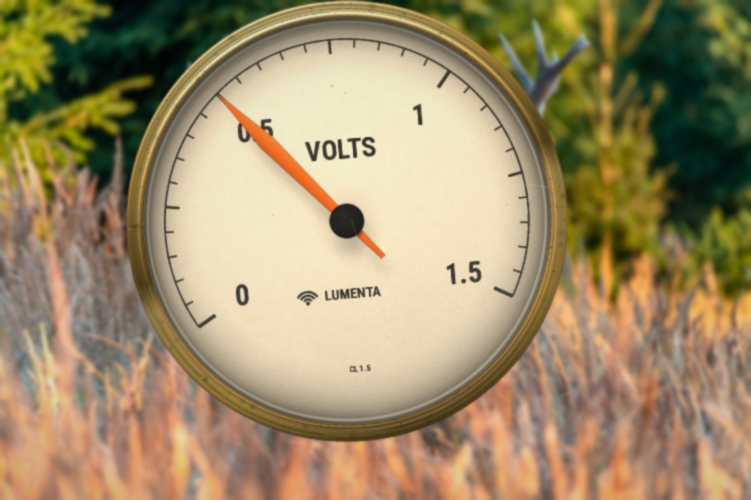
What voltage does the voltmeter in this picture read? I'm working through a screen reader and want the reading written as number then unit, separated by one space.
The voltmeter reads 0.5 V
